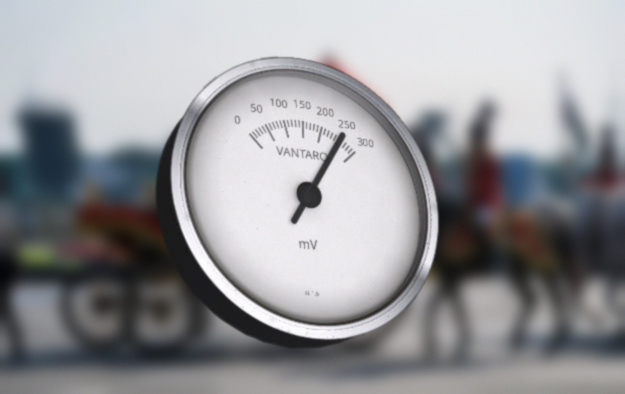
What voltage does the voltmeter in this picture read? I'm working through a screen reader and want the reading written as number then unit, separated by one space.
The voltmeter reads 250 mV
